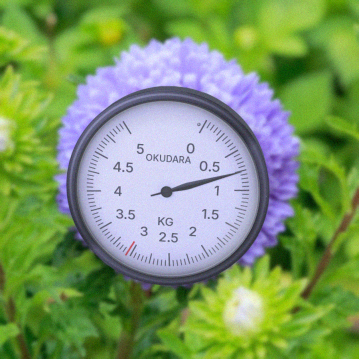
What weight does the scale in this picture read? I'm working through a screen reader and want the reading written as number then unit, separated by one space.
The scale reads 0.75 kg
